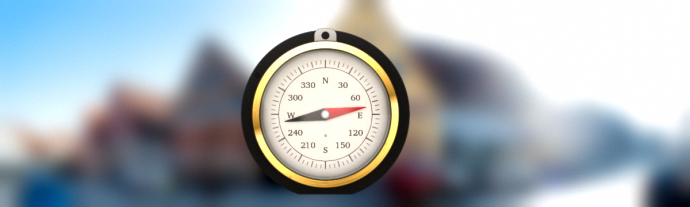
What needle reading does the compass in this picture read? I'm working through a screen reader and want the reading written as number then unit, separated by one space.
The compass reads 80 °
